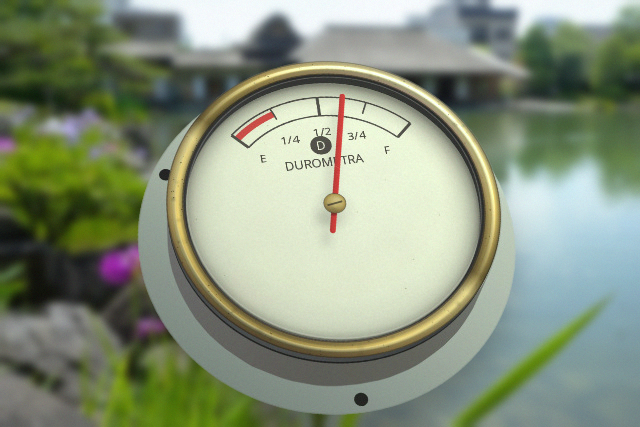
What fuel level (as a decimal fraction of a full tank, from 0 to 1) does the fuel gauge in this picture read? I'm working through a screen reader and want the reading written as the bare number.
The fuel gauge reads 0.625
